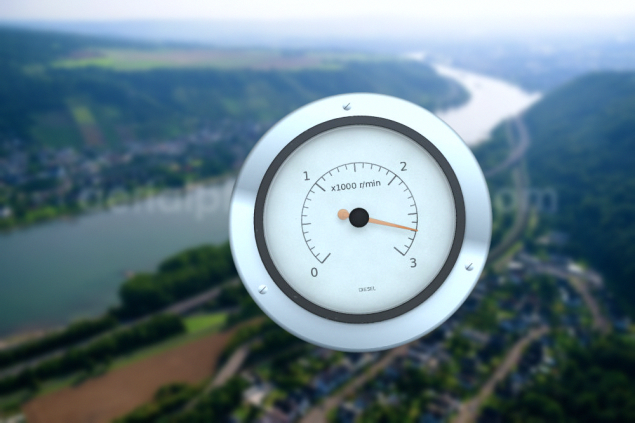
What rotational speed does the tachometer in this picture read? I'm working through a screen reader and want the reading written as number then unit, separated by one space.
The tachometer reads 2700 rpm
